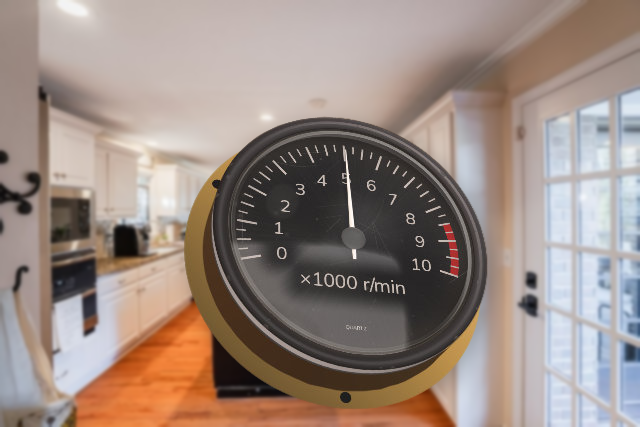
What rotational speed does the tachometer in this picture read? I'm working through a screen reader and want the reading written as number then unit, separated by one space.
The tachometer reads 5000 rpm
